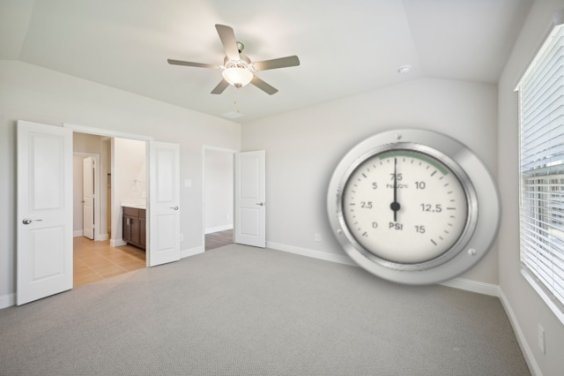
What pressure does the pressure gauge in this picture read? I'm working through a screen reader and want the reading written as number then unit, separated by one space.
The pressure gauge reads 7.5 psi
